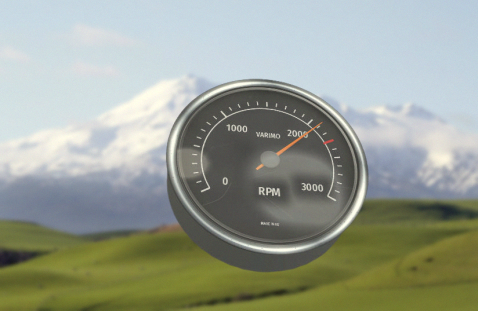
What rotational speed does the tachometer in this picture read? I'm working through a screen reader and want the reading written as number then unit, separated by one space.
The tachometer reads 2100 rpm
